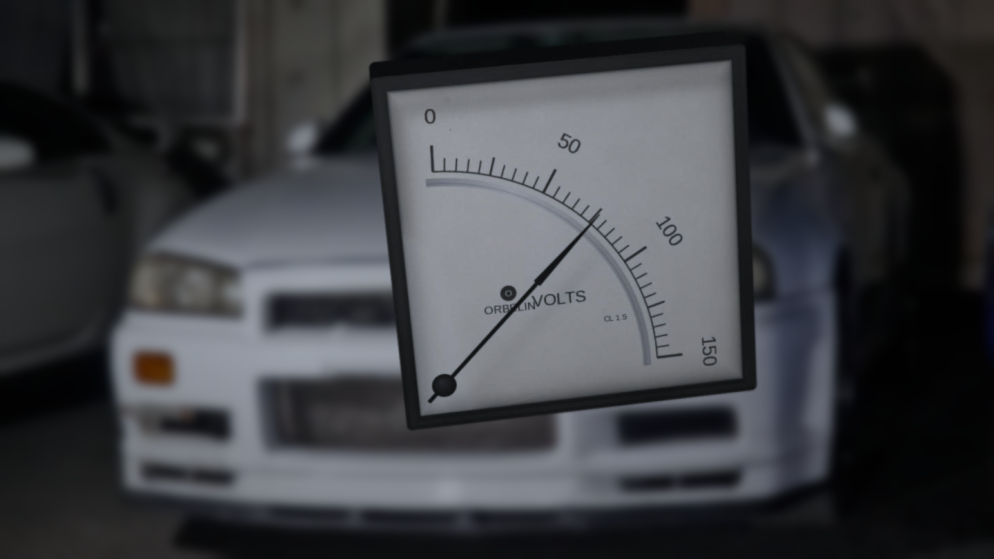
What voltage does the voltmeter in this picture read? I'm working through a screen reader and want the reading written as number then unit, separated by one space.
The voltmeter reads 75 V
